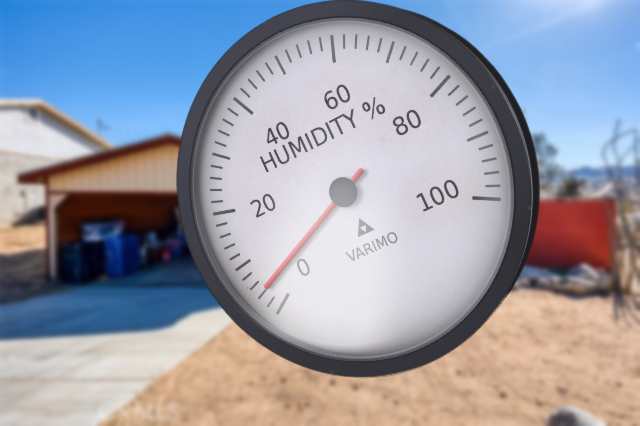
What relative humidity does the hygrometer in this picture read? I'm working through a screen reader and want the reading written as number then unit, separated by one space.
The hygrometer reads 4 %
